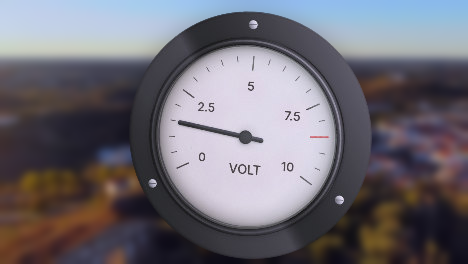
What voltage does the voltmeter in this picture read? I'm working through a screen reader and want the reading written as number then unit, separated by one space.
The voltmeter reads 1.5 V
